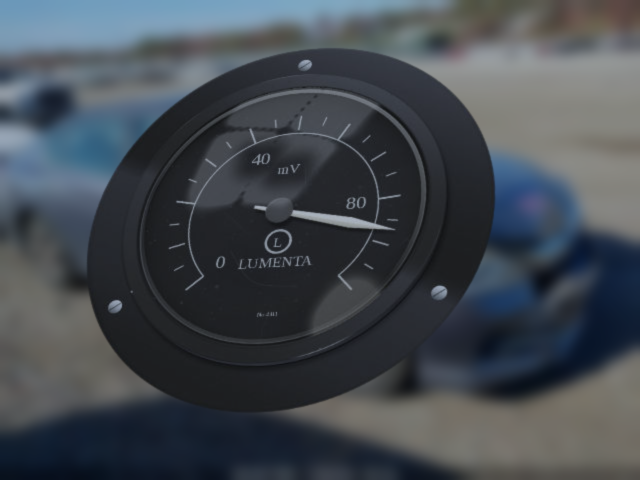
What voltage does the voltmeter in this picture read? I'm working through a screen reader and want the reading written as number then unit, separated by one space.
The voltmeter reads 87.5 mV
